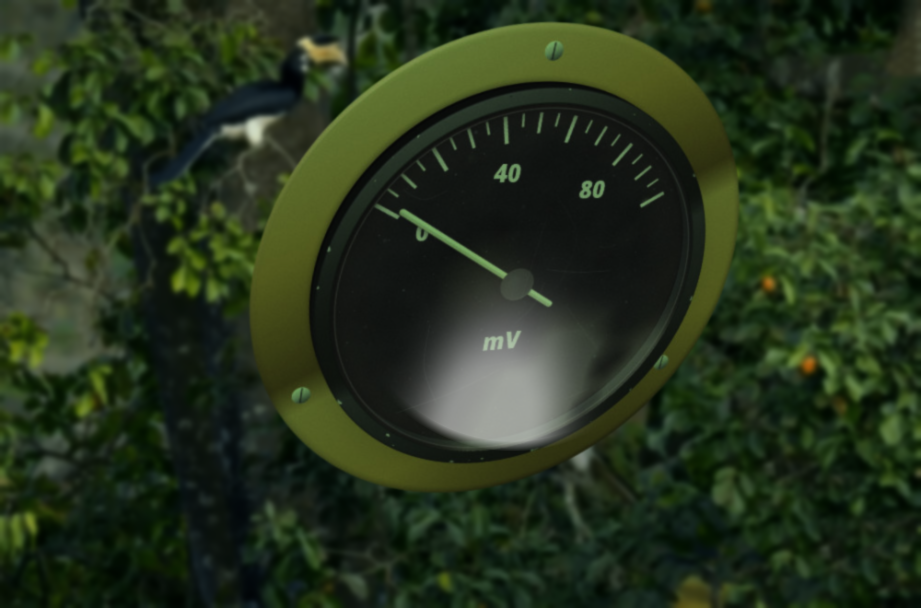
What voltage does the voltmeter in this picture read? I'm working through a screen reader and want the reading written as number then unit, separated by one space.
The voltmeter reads 2.5 mV
